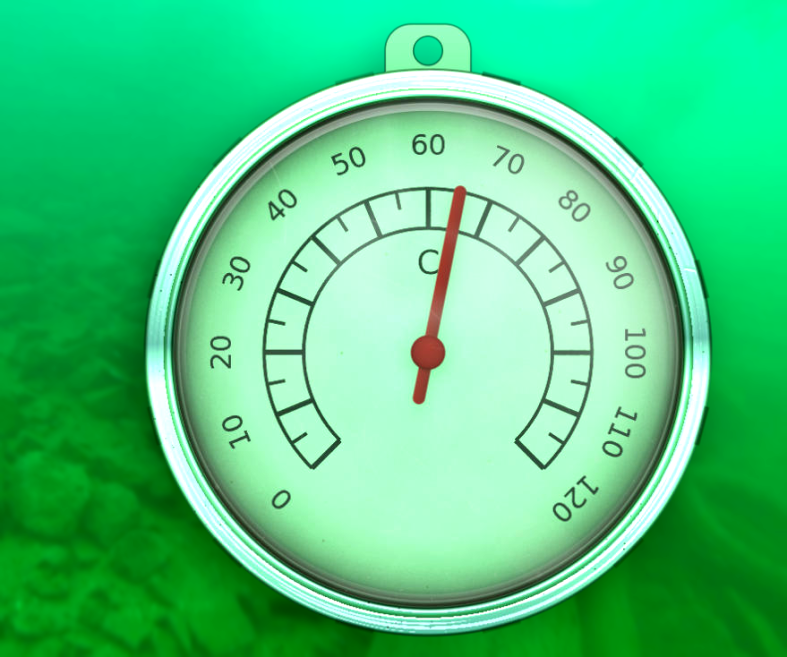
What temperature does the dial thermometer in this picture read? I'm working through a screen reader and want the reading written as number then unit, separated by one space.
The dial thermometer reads 65 °C
